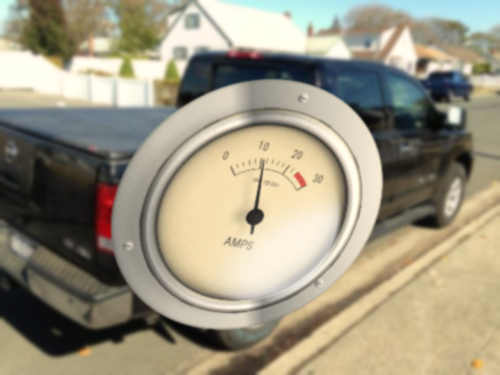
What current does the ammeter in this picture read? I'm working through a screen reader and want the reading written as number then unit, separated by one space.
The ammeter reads 10 A
